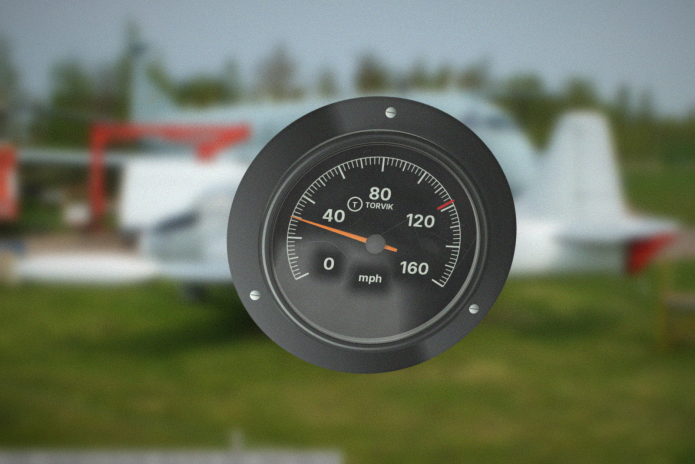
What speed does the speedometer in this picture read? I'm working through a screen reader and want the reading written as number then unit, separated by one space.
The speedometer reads 30 mph
